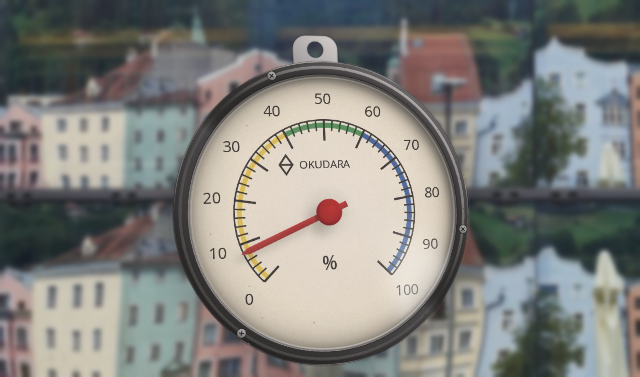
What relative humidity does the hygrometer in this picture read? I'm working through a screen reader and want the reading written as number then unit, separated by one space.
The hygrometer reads 8 %
